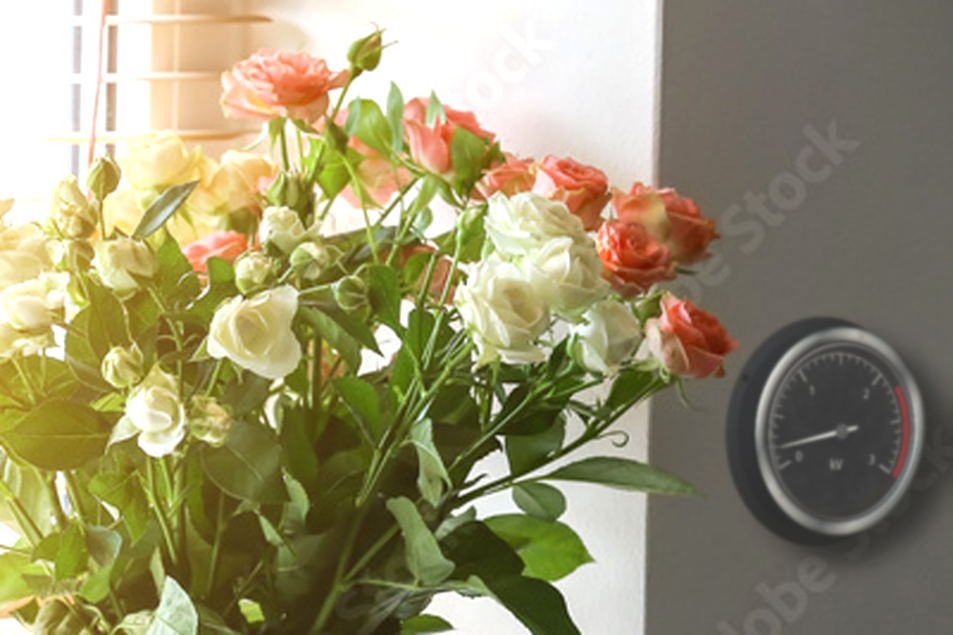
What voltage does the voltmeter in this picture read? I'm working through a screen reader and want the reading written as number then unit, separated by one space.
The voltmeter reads 0.2 kV
